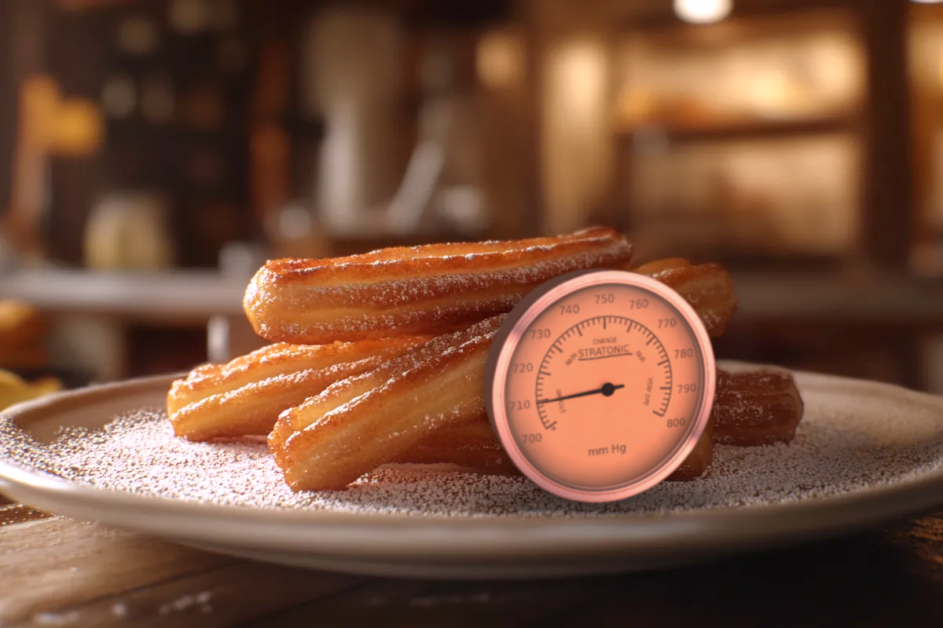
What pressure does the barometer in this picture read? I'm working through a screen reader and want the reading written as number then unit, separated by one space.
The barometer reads 710 mmHg
